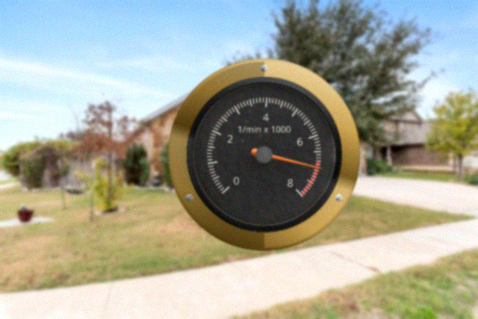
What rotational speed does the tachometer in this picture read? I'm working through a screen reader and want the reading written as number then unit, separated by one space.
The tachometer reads 7000 rpm
